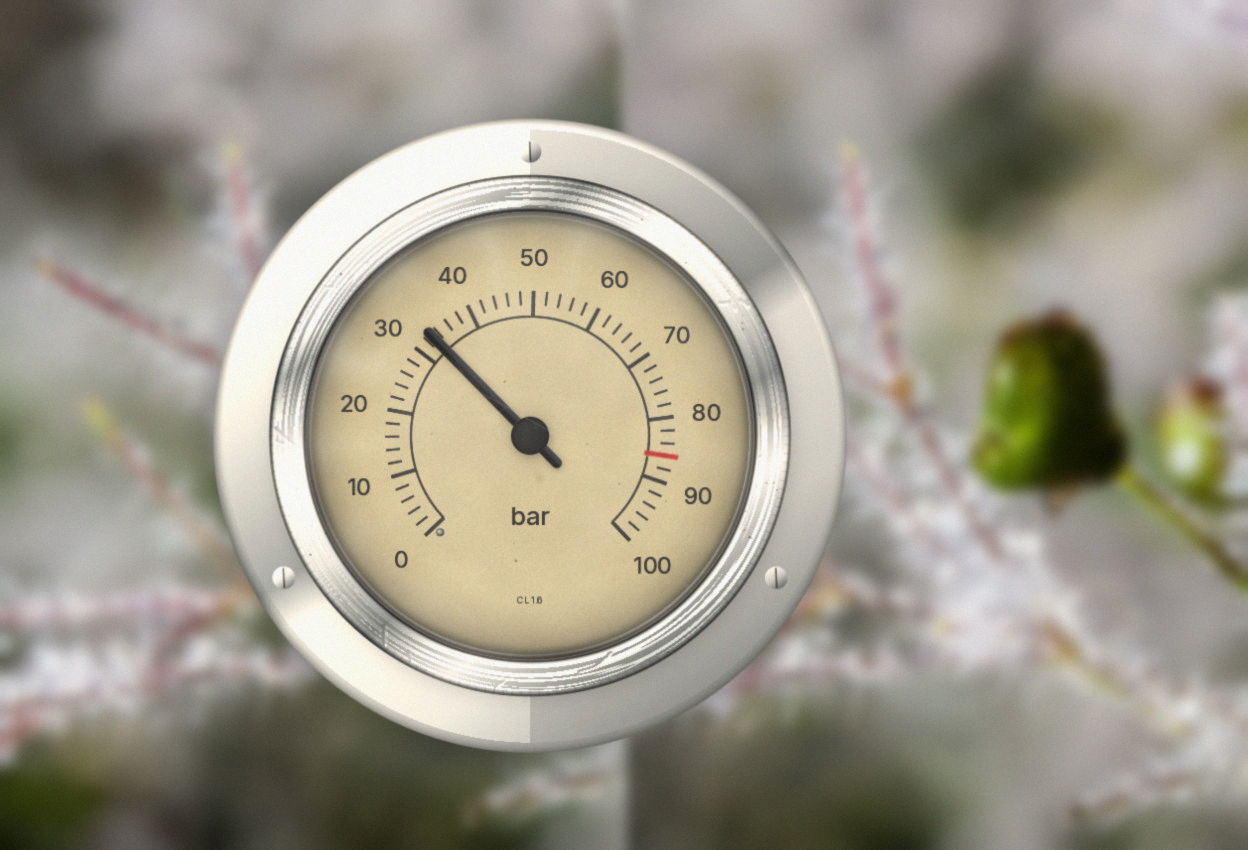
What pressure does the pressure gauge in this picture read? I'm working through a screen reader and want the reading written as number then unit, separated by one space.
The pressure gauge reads 33 bar
